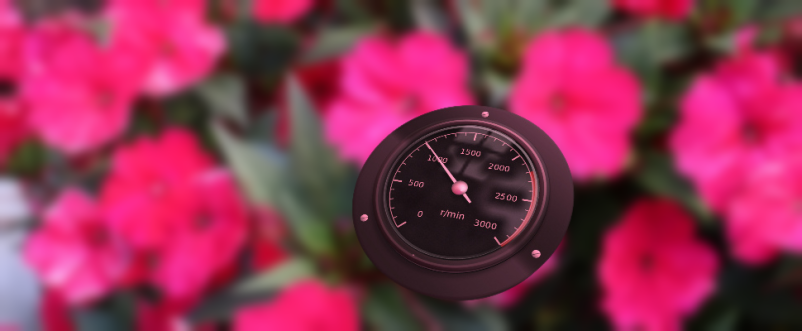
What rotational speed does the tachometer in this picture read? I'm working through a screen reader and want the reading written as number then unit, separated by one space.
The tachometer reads 1000 rpm
